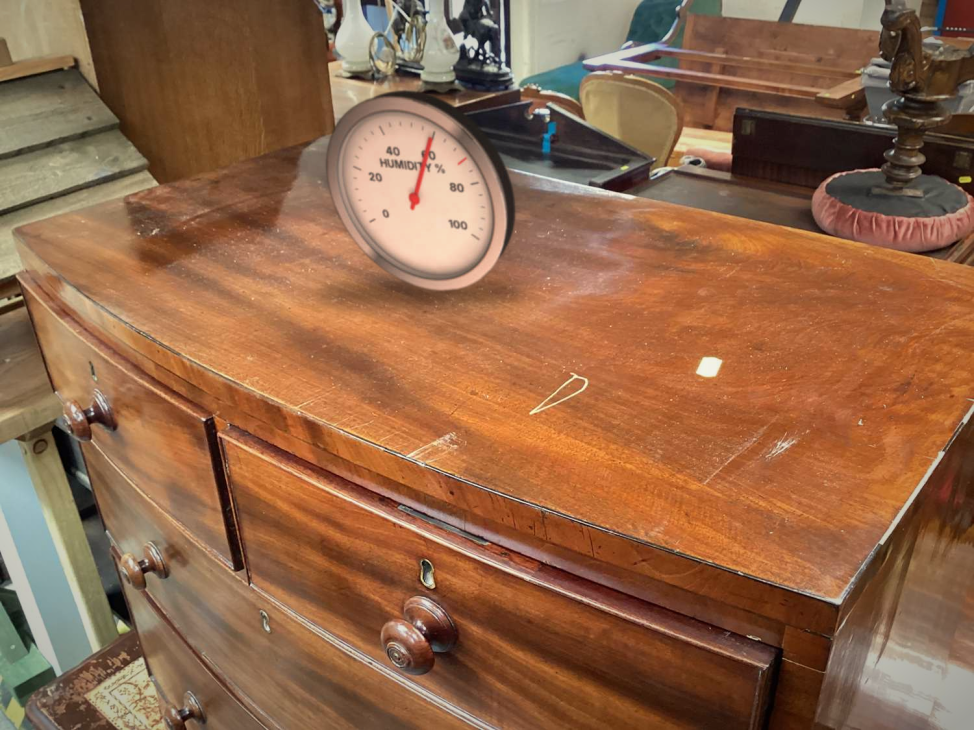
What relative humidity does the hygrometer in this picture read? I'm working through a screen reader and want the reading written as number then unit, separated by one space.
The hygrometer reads 60 %
